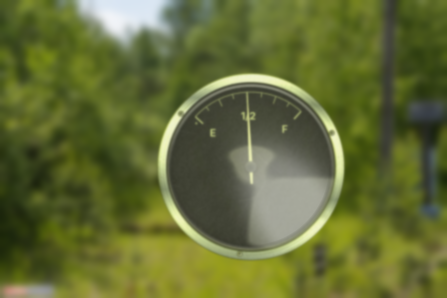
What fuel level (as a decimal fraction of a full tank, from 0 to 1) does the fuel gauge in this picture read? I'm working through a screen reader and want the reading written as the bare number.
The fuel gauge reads 0.5
